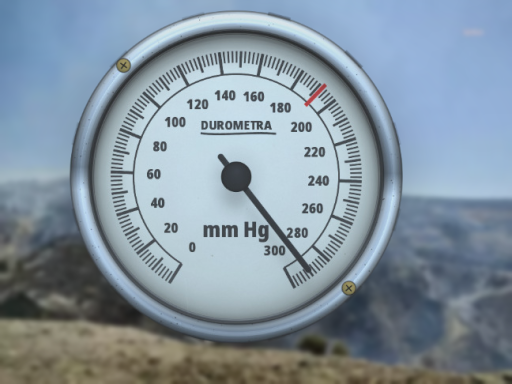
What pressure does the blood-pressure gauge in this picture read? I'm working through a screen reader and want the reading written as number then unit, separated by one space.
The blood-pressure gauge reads 290 mmHg
